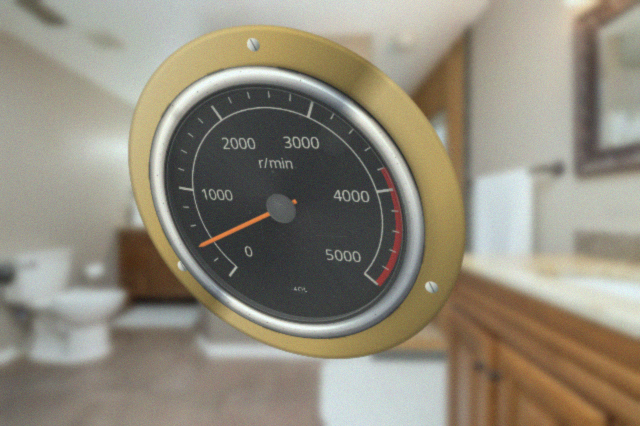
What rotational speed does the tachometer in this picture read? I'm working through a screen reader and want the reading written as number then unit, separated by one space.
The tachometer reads 400 rpm
